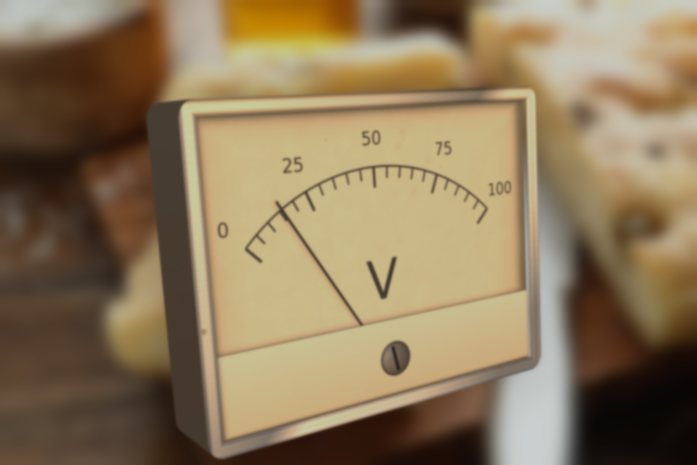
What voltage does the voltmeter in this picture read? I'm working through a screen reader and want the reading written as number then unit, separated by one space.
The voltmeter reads 15 V
